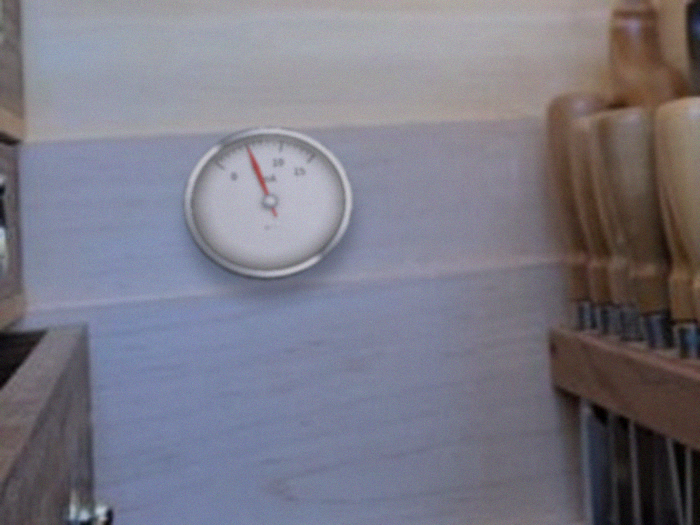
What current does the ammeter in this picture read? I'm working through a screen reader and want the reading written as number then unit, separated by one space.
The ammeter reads 5 mA
